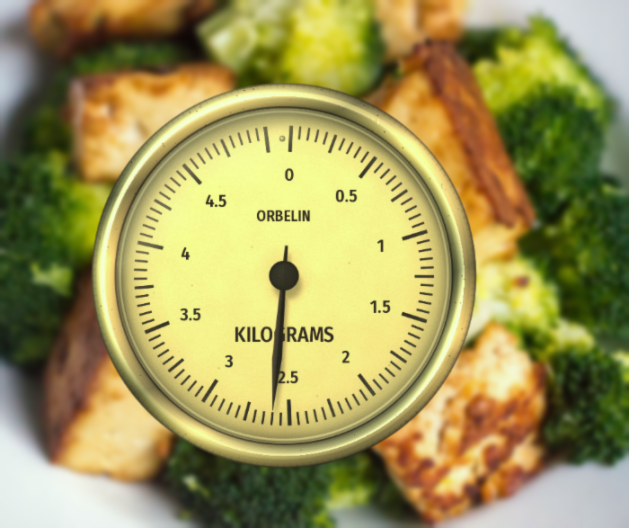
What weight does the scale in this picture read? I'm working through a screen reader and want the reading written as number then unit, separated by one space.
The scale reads 2.6 kg
